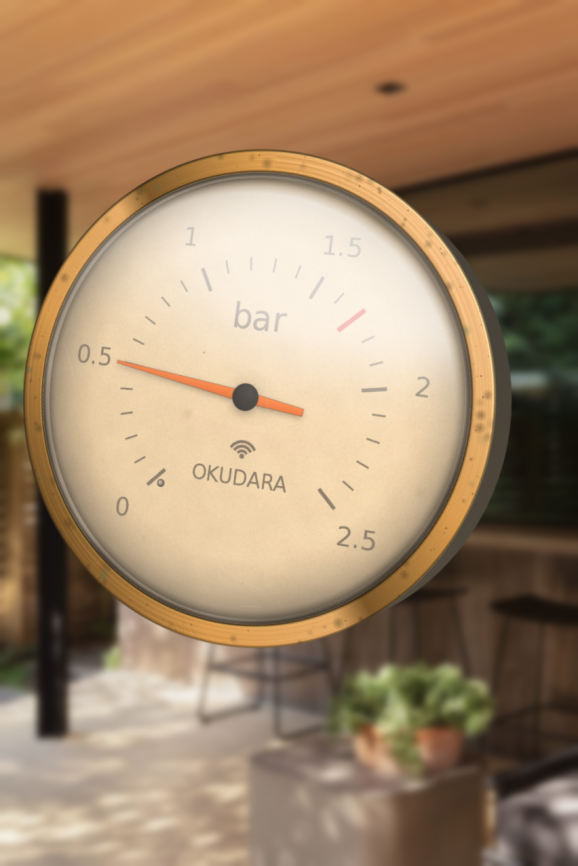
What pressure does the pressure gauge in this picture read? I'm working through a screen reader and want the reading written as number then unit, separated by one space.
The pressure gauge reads 0.5 bar
